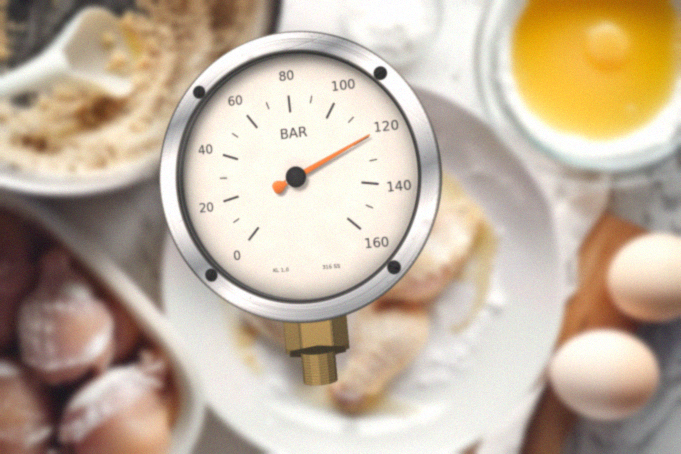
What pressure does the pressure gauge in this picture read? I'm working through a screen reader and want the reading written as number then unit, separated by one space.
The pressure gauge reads 120 bar
